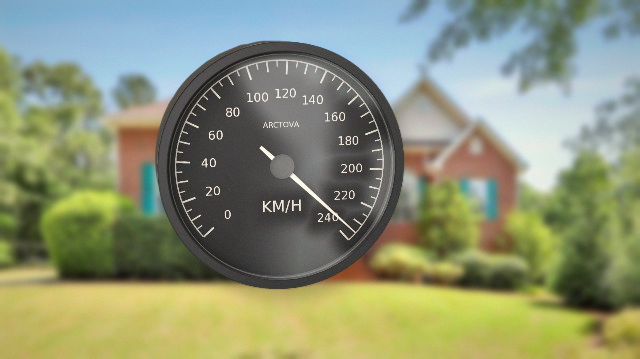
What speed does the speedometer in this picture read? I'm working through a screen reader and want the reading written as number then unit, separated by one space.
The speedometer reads 235 km/h
